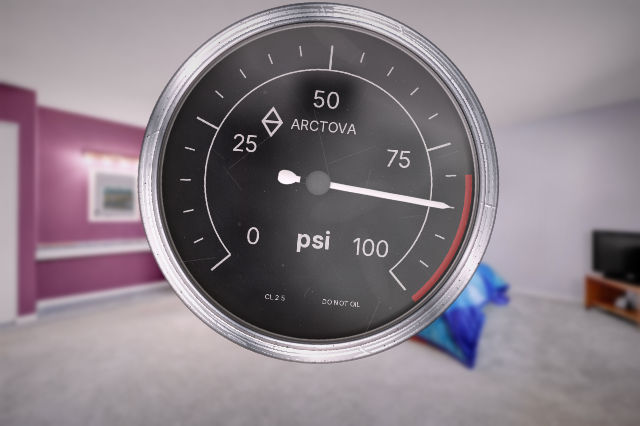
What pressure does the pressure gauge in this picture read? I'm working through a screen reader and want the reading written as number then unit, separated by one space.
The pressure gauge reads 85 psi
